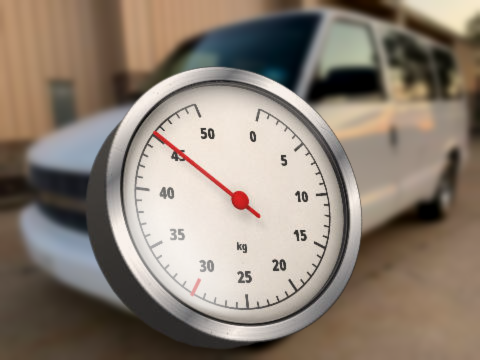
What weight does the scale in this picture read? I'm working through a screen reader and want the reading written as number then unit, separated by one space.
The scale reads 45 kg
